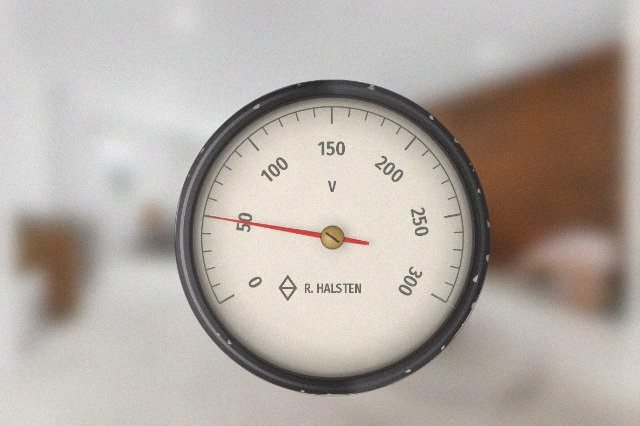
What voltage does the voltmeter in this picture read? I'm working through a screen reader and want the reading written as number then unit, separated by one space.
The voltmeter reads 50 V
